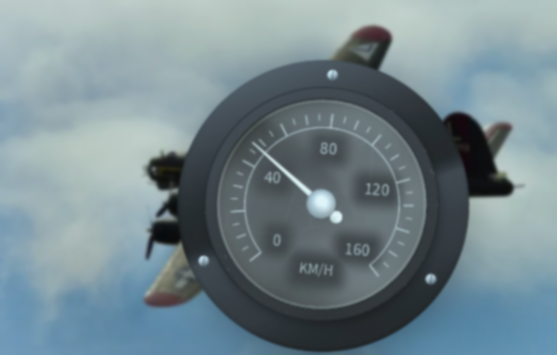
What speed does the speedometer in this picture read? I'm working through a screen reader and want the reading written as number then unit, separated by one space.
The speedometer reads 47.5 km/h
